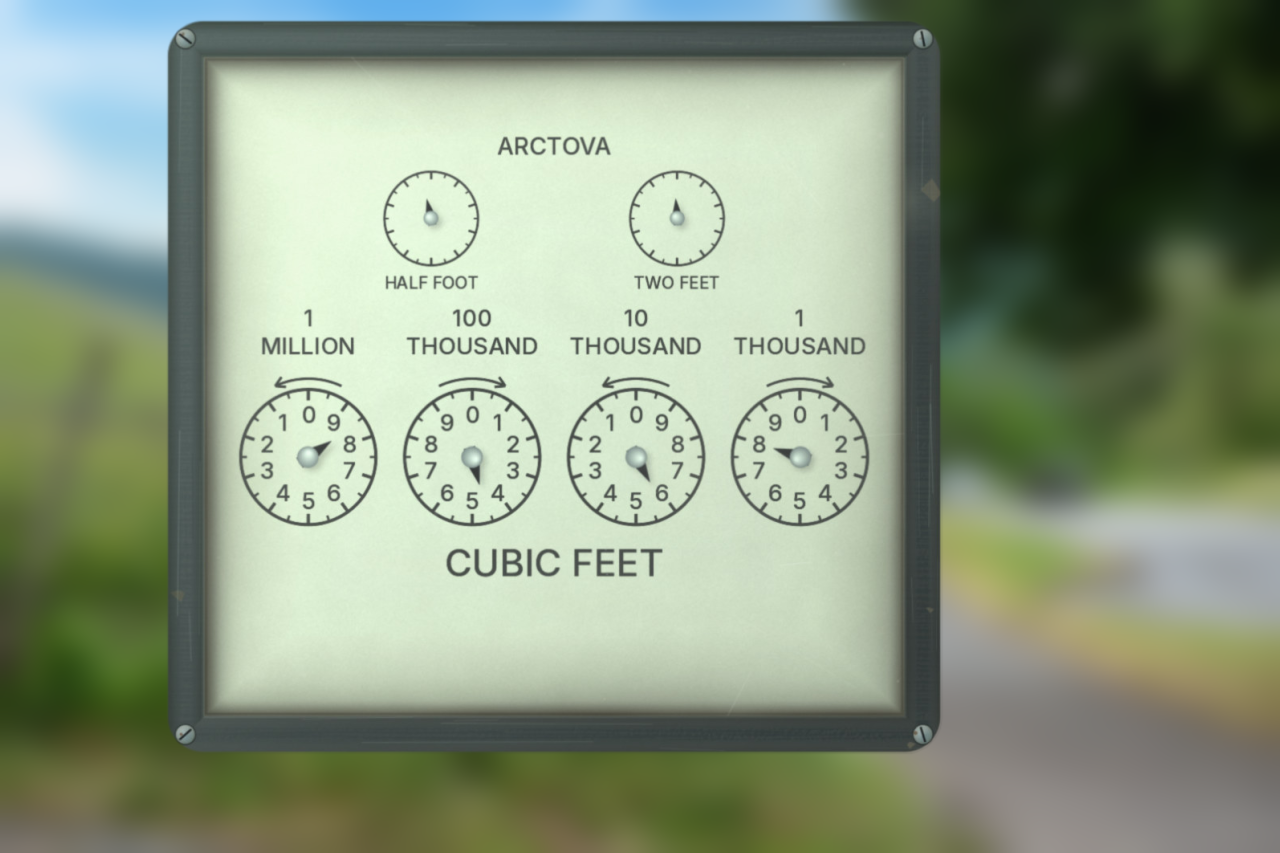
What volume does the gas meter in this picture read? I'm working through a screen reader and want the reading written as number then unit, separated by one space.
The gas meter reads 845800 ft³
